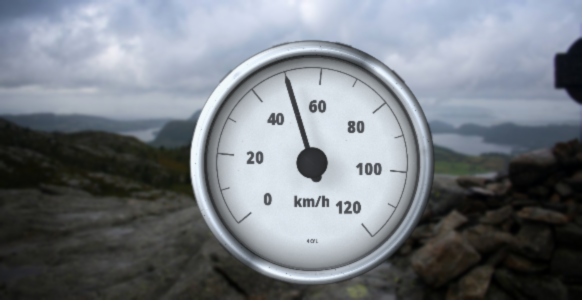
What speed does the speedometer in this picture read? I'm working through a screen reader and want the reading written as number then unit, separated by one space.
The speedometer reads 50 km/h
